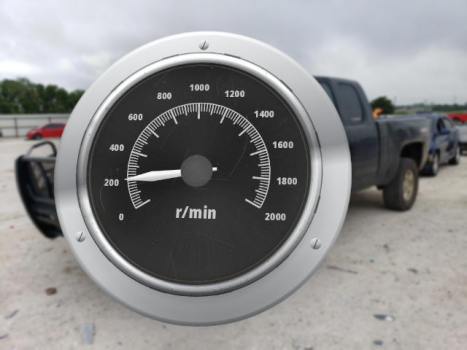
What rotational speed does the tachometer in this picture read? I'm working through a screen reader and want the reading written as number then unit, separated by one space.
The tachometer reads 200 rpm
